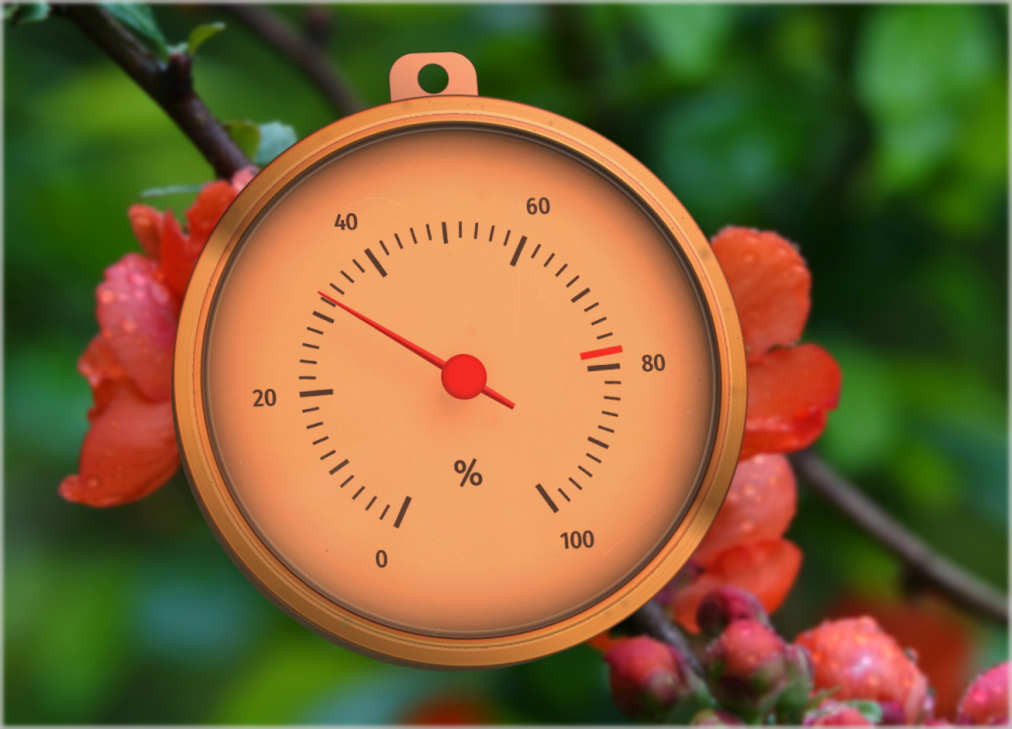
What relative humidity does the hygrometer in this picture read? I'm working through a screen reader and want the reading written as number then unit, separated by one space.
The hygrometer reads 32 %
